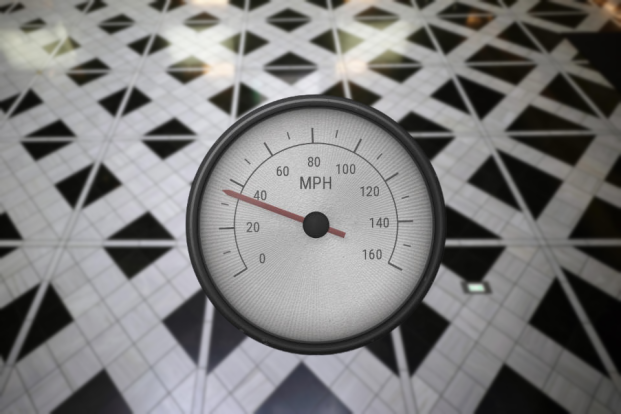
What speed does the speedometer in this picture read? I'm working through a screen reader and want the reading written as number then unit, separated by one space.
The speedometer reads 35 mph
